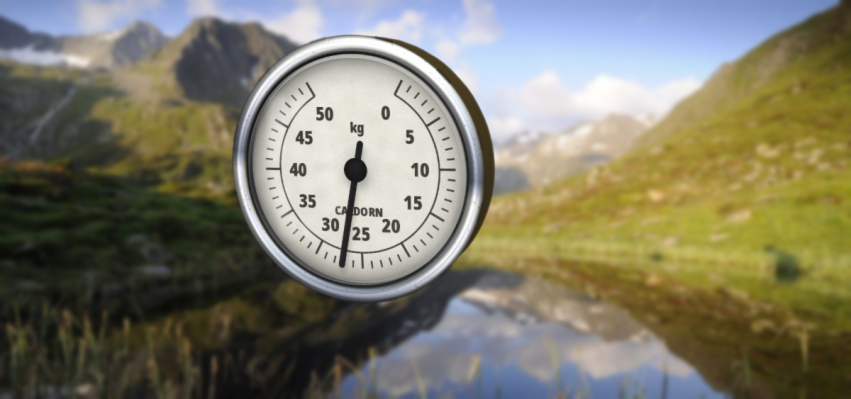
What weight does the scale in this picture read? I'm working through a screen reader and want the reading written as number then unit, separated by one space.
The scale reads 27 kg
